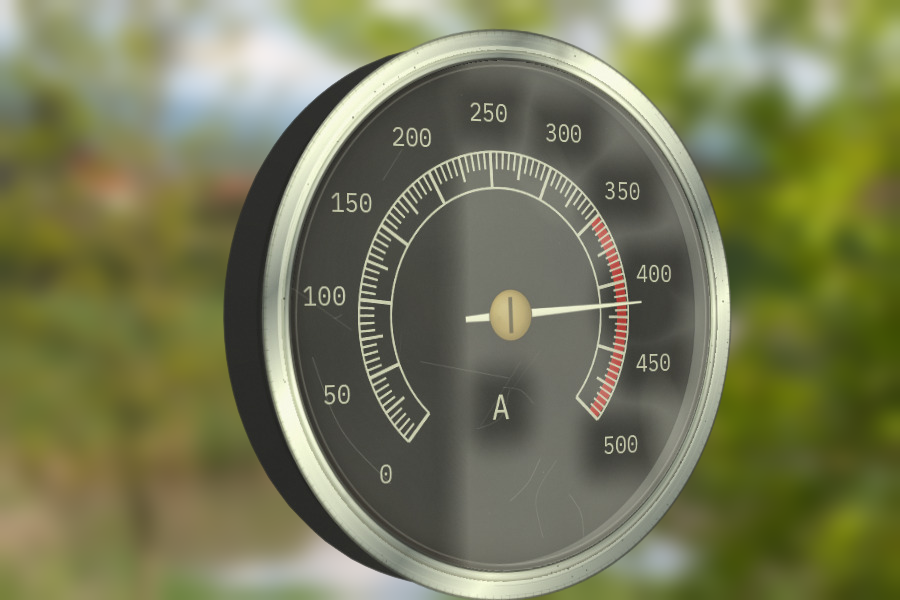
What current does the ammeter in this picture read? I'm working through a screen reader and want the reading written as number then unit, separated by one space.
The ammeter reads 415 A
